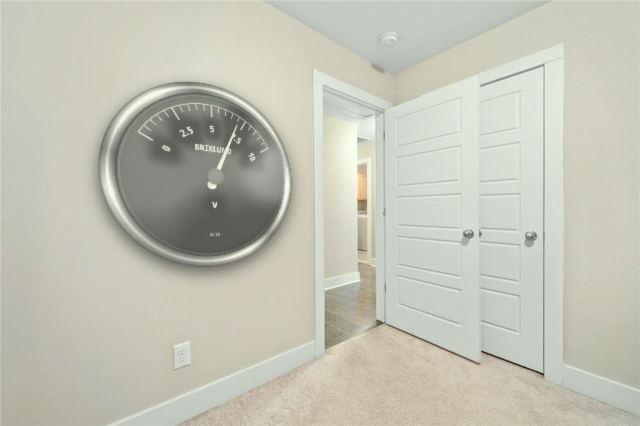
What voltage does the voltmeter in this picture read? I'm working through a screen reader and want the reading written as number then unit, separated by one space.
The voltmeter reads 7 V
